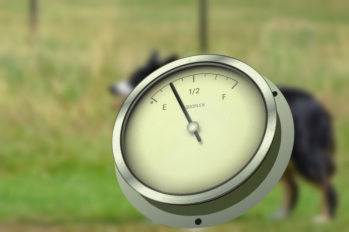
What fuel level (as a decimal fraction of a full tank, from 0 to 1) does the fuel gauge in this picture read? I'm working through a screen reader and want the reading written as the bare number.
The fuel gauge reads 0.25
